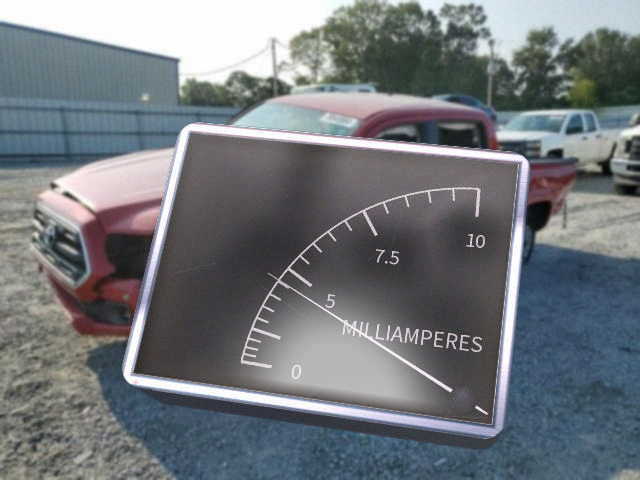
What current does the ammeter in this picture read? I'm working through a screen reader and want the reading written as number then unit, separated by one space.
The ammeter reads 4.5 mA
